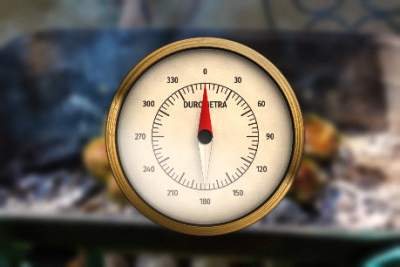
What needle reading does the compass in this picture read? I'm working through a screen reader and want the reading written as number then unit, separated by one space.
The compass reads 0 °
